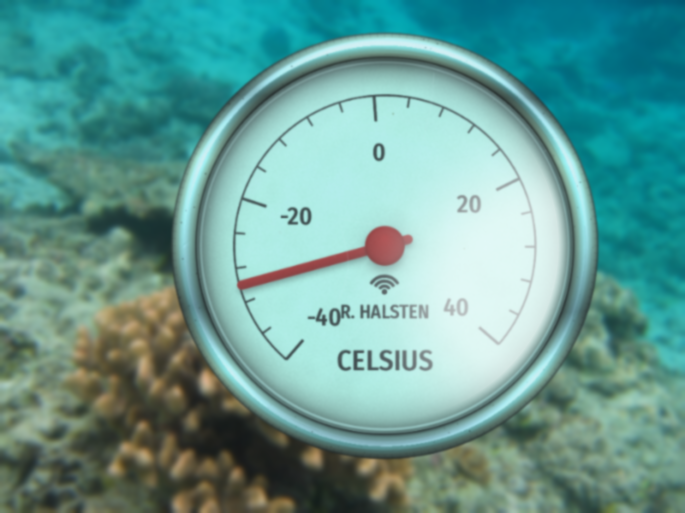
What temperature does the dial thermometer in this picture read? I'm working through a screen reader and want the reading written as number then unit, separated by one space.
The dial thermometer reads -30 °C
